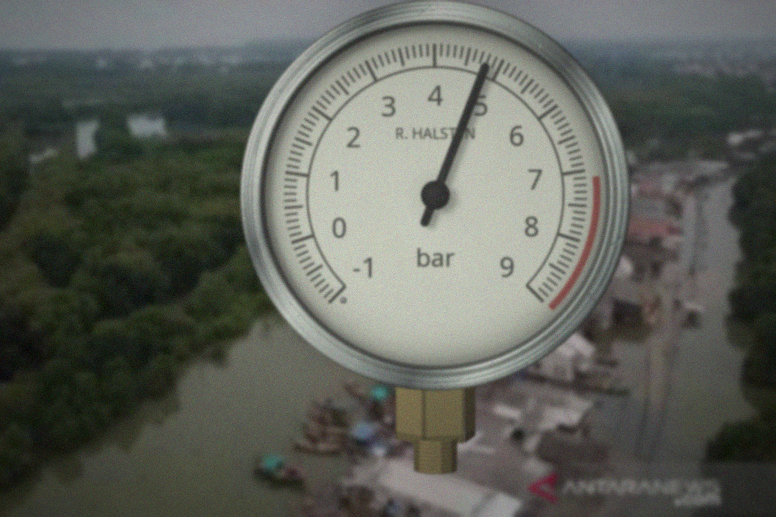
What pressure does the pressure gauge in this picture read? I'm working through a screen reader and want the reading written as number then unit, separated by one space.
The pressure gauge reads 4.8 bar
